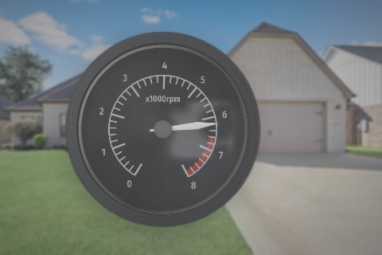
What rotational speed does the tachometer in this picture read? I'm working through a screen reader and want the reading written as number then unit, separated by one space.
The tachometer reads 6200 rpm
